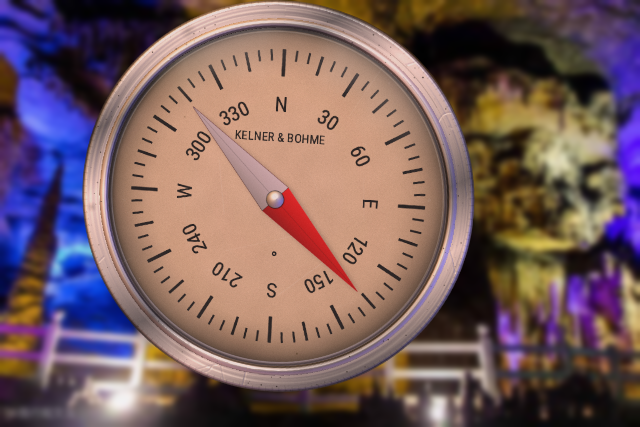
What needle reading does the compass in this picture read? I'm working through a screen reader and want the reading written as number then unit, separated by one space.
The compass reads 135 °
